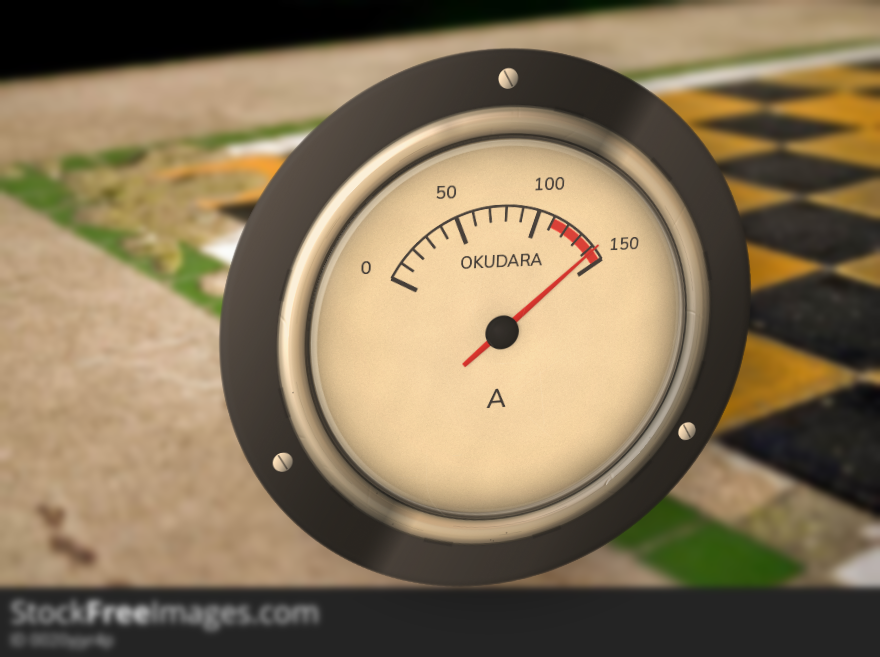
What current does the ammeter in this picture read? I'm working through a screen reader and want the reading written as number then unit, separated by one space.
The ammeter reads 140 A
